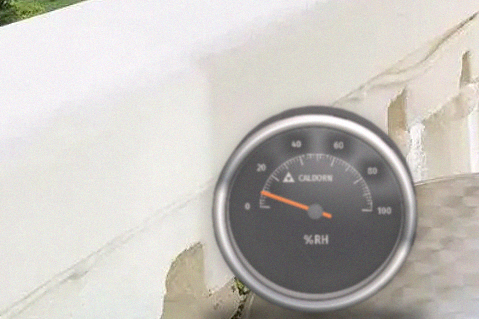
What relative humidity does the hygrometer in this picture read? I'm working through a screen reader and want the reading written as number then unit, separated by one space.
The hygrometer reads 10 %
